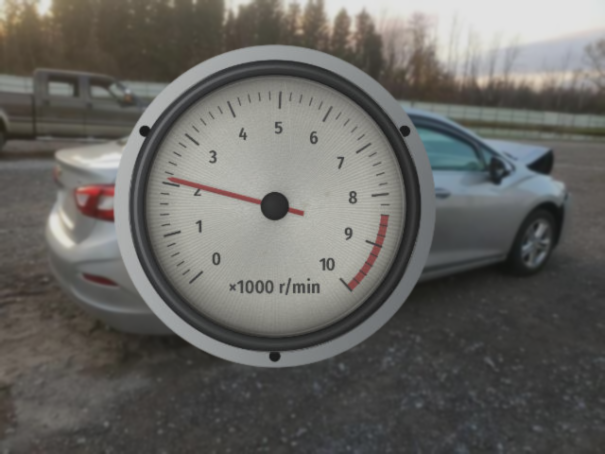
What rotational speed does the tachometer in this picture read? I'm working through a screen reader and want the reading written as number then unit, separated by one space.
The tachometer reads 2100 rpm
